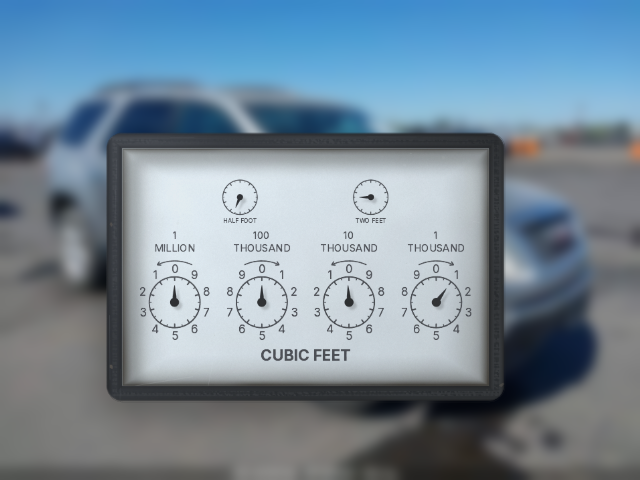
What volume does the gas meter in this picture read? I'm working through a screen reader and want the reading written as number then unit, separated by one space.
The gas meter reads 100 ft³
